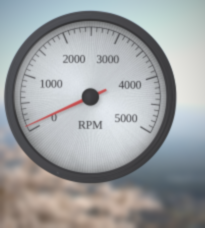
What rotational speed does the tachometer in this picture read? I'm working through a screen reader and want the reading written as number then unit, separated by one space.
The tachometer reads 100 rpm
